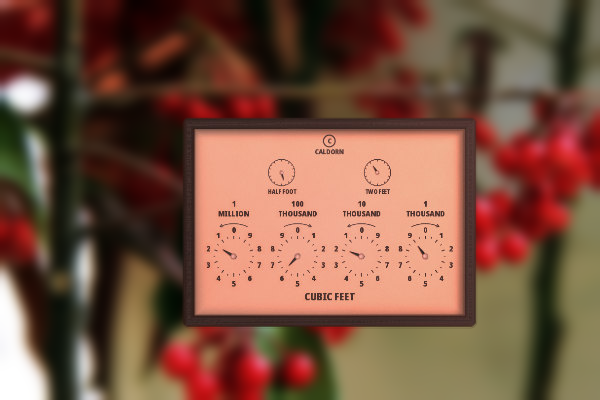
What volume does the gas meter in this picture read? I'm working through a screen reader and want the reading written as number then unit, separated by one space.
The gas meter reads 161900 ft³
